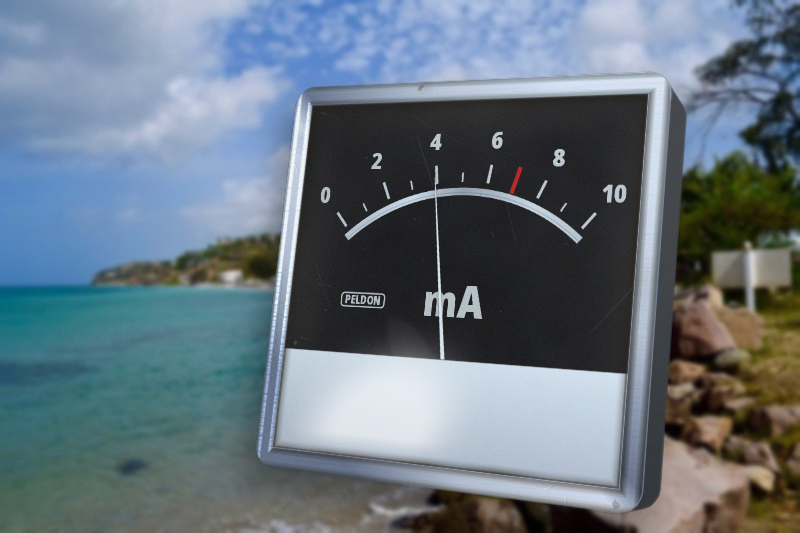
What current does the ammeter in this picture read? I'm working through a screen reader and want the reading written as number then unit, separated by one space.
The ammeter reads 4 mA
